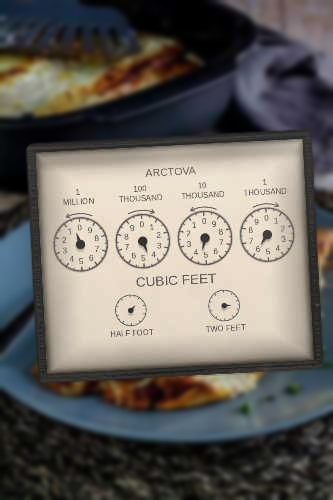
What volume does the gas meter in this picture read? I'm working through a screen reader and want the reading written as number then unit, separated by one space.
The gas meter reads 44600 ft³
